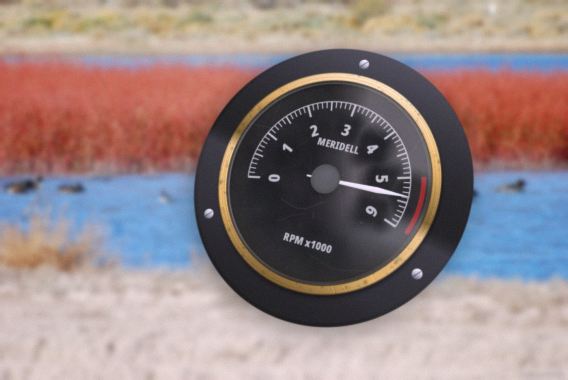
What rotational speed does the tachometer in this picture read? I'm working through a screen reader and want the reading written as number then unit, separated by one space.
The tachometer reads 5400 rpm
